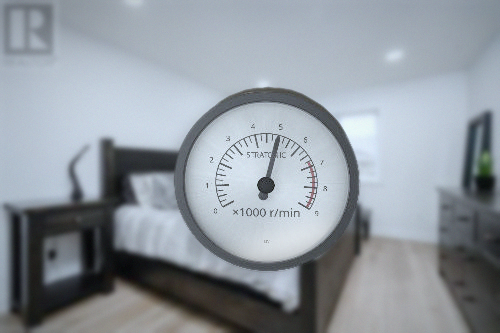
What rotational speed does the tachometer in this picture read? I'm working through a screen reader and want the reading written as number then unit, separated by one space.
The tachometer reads 5000 rpm
